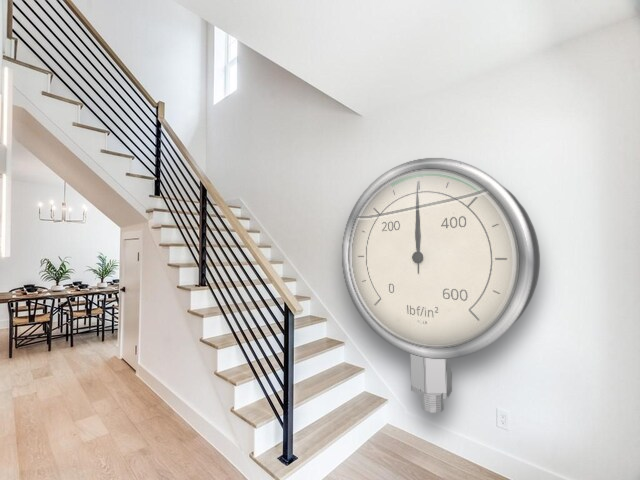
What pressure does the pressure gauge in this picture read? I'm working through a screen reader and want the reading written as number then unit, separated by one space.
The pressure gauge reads 300 psi
